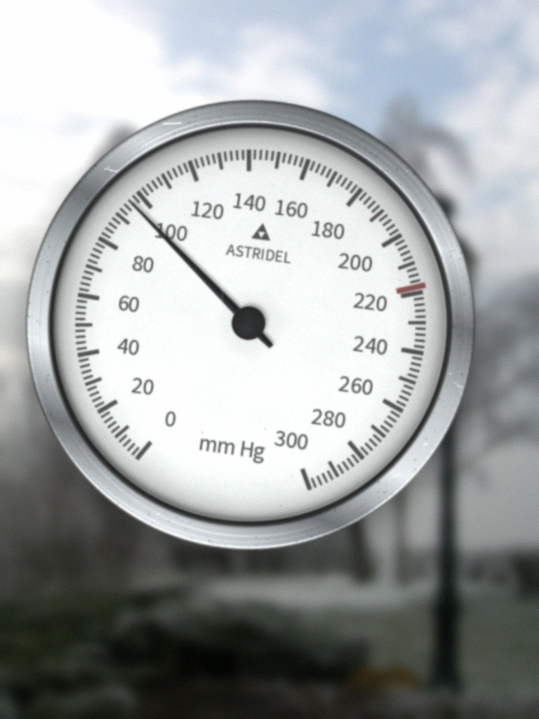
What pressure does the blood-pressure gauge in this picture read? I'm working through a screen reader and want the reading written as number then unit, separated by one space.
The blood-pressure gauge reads 96 mmHg
